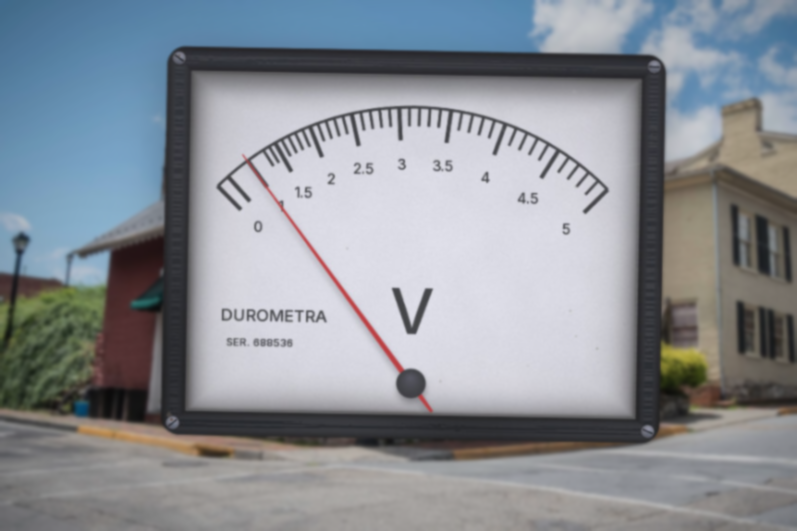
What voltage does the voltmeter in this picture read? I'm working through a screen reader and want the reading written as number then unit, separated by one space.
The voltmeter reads 1 V
